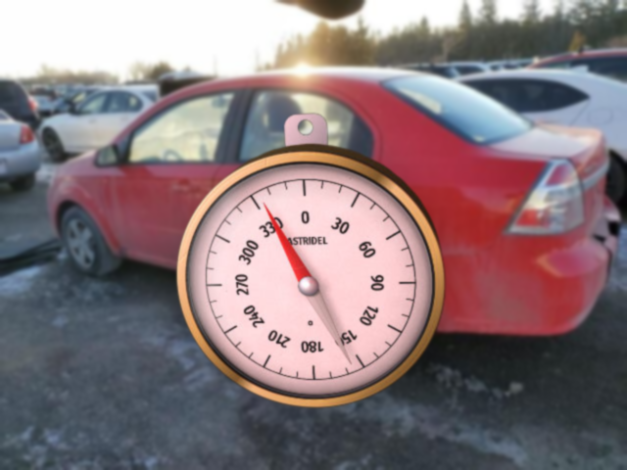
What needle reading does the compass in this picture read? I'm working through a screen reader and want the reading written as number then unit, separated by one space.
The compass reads 335 °
